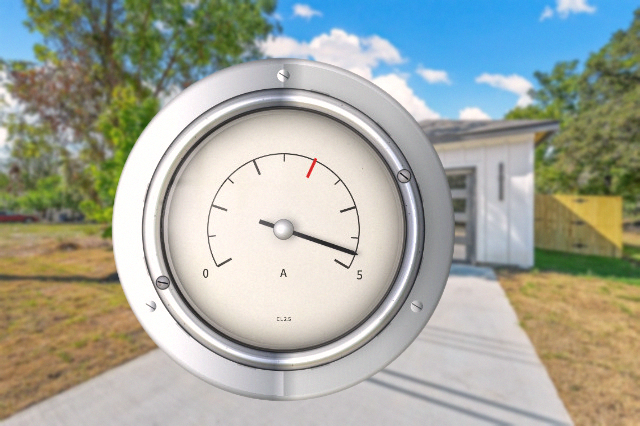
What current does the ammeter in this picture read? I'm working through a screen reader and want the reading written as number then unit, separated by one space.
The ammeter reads 4.75 A
